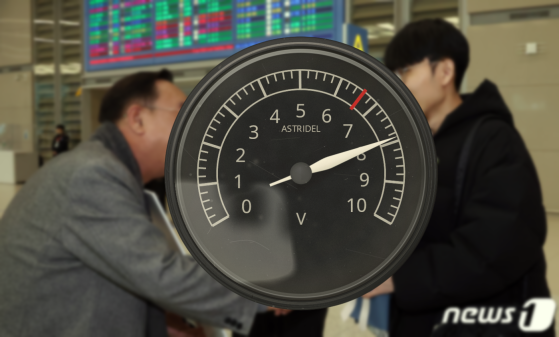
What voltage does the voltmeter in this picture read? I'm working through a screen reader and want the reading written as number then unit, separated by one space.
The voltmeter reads 7.9 V
